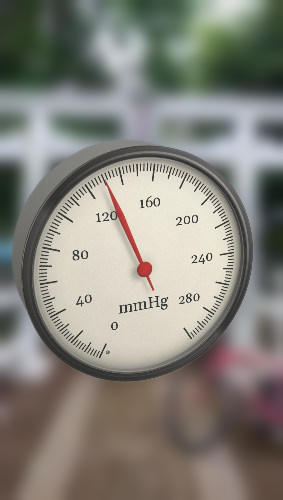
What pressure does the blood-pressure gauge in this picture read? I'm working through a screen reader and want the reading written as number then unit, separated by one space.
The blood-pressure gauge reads 130 mmHg
